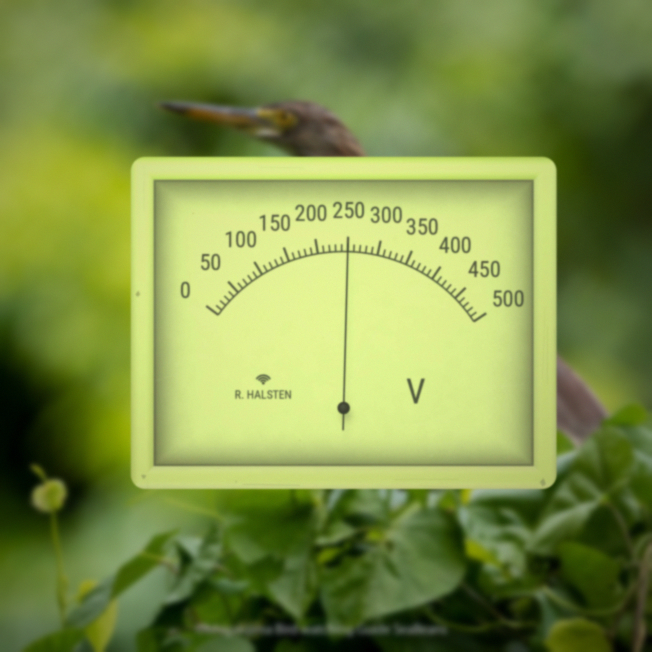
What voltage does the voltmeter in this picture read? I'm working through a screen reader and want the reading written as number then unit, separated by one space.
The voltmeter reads 250 V
